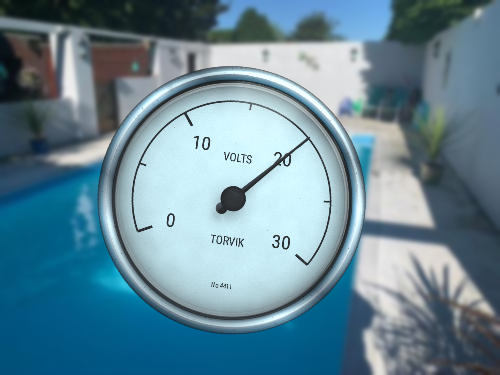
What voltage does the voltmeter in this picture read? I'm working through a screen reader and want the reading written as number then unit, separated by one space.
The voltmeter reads 20 V
